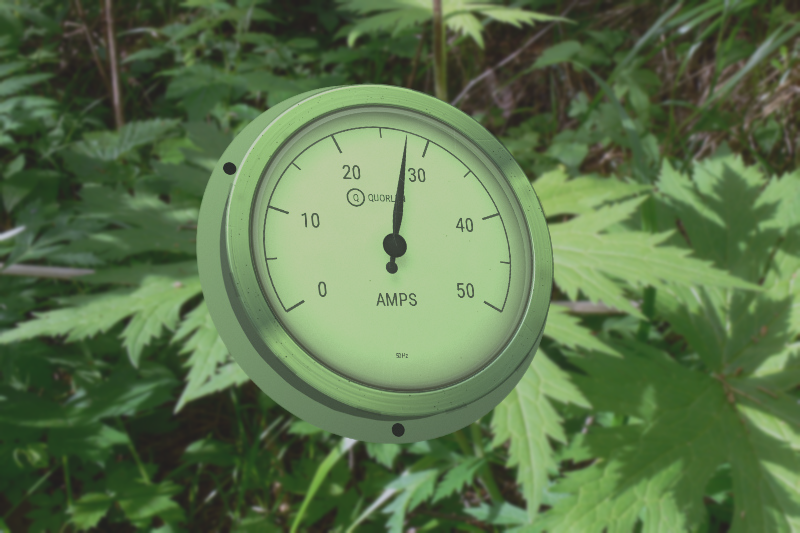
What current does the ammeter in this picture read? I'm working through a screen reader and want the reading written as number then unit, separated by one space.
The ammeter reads 27.5 A
